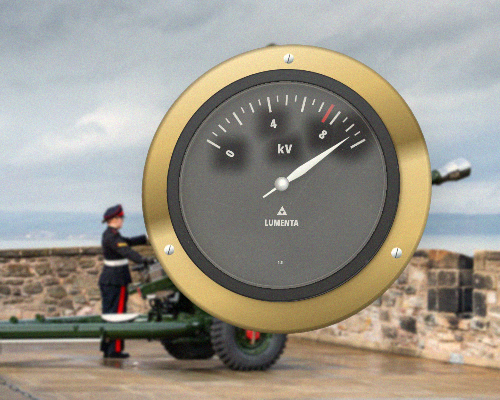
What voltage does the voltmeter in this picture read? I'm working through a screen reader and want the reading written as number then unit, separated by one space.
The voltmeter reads 9.5 kV
